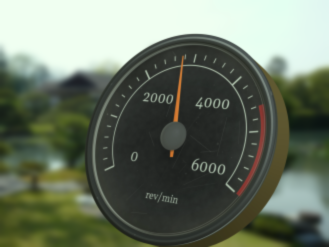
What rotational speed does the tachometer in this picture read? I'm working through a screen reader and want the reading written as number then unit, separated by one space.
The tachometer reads 2800 rpm
